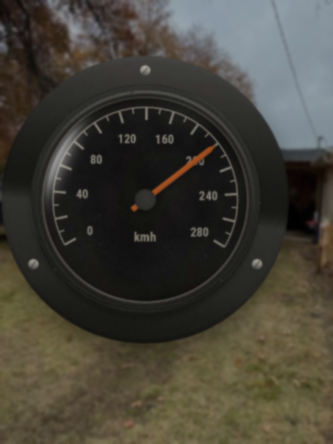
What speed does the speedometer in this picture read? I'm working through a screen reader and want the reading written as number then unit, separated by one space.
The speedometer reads 200 km/h
